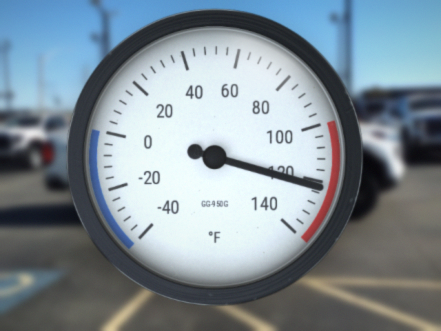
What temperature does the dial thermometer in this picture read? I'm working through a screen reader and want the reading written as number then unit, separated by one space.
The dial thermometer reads 122 °F
